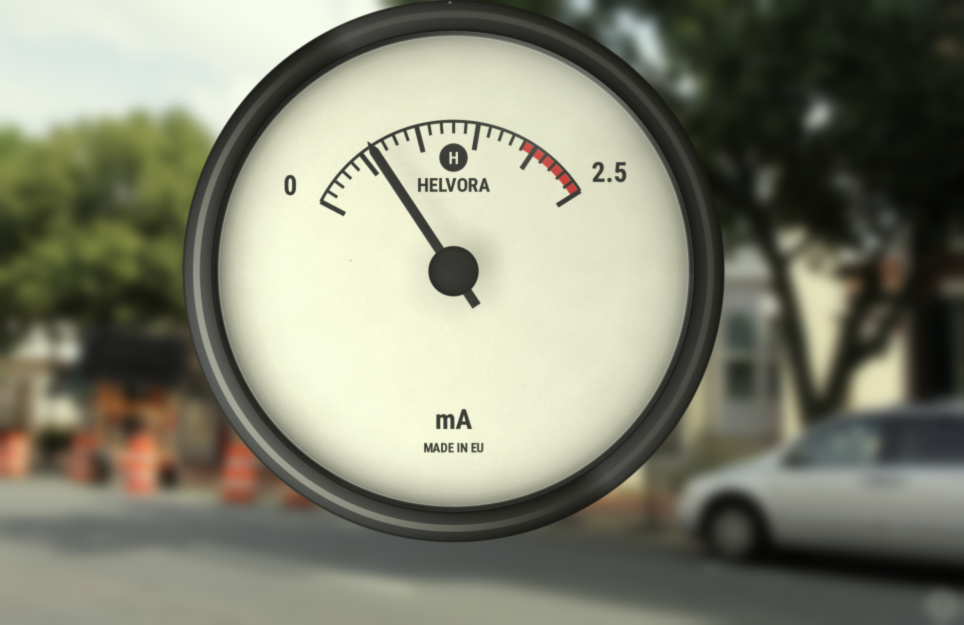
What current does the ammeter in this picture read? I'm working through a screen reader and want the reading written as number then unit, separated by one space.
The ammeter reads 0.6 mA
